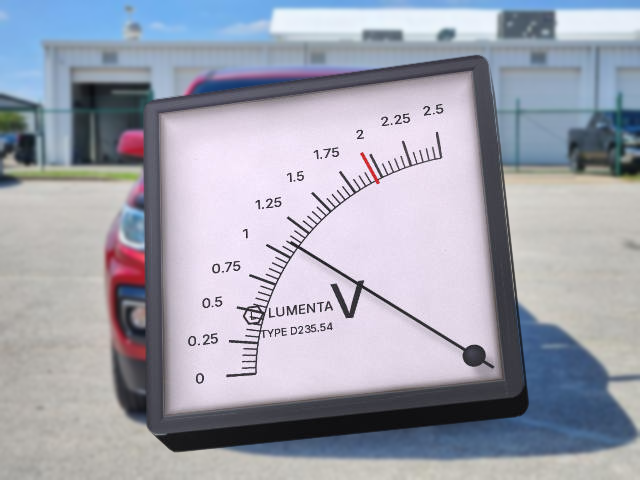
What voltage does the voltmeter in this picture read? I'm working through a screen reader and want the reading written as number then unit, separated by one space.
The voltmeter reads 1.1 V
